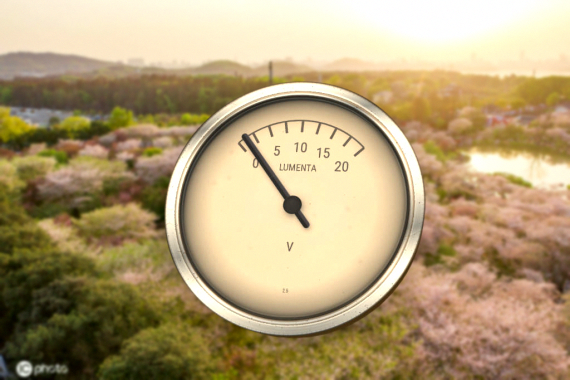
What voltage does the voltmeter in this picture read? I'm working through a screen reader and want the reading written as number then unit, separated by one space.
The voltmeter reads 1.25 V
